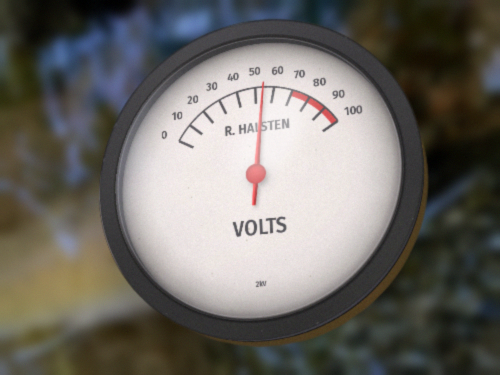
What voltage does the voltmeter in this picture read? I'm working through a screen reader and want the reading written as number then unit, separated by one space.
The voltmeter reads 55 V
